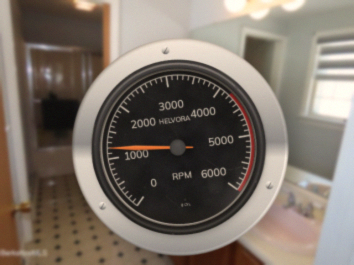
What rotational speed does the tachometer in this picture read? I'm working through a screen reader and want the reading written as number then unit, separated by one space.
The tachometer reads 1200 rpm
